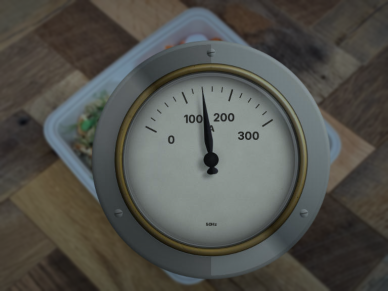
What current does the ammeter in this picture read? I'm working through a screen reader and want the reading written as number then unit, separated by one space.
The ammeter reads 140 A
